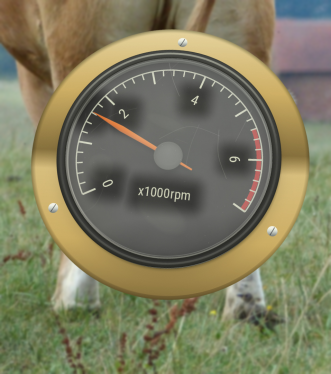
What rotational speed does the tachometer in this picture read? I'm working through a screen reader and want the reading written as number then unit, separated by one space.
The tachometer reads 1600 rpm
